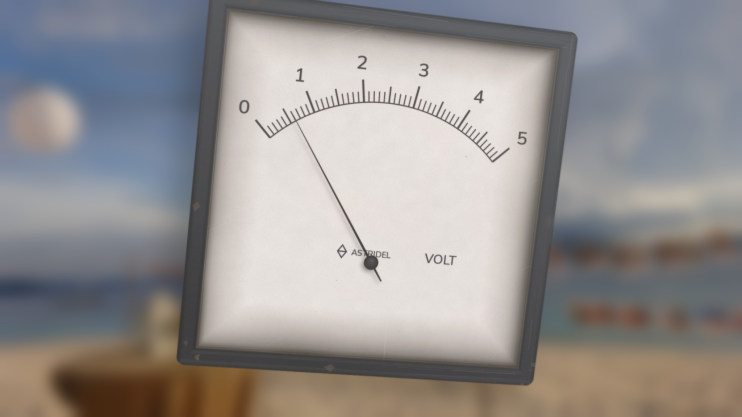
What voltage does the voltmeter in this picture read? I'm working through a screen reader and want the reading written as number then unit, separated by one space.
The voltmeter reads 0.6 V
